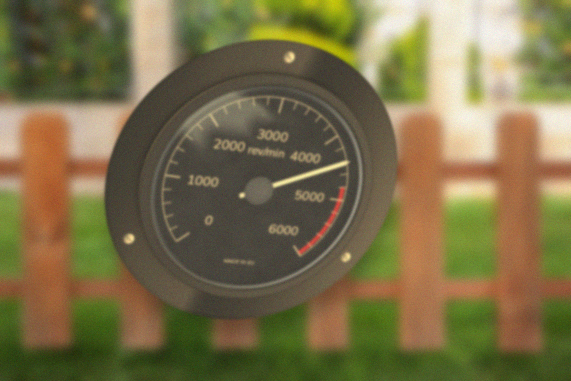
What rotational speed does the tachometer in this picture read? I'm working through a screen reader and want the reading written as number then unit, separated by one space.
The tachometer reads 4400 rpm
